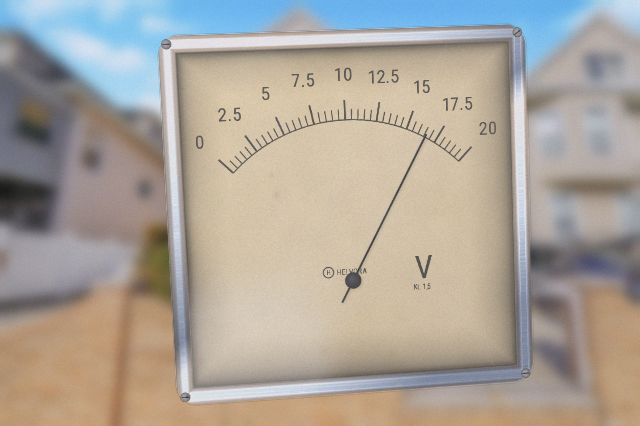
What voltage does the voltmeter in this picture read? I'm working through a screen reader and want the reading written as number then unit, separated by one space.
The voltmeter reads 16.5 V
